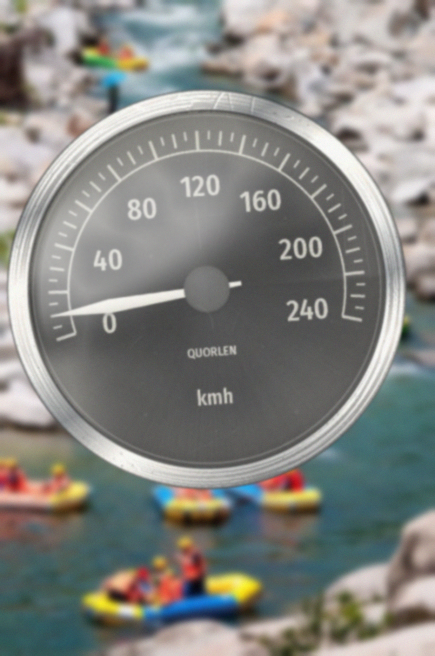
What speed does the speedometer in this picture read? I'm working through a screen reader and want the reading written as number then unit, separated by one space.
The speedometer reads 10 km/h
